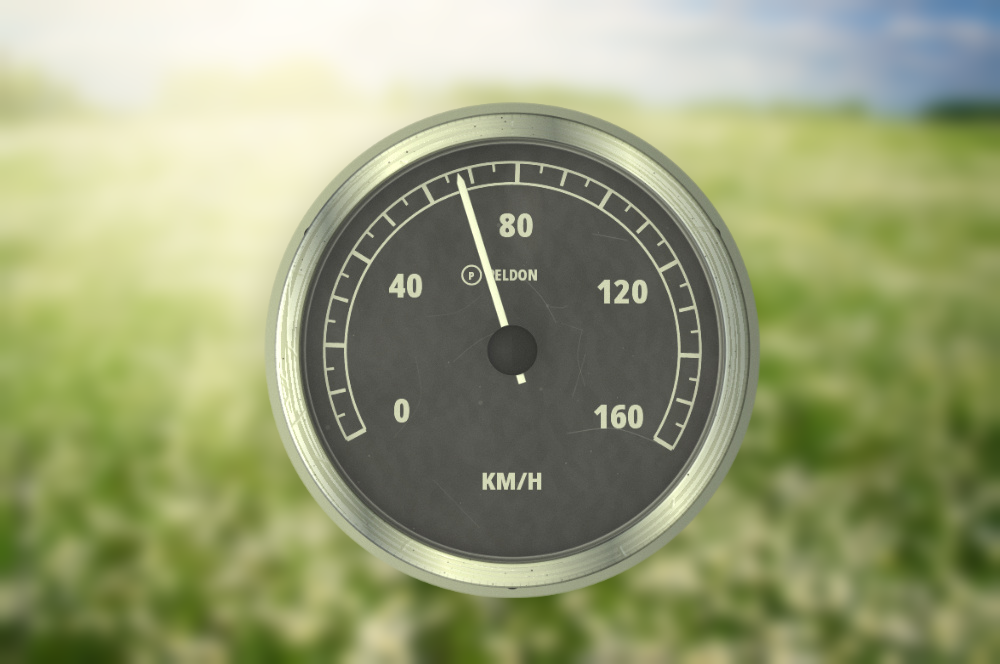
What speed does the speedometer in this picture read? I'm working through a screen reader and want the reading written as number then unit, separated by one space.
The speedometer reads 67.5 km/h
